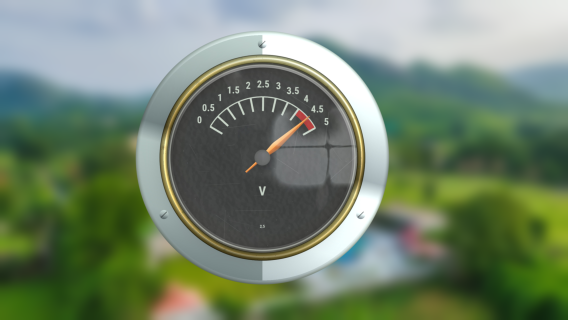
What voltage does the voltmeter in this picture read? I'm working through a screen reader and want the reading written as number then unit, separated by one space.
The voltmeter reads 4.5 V
